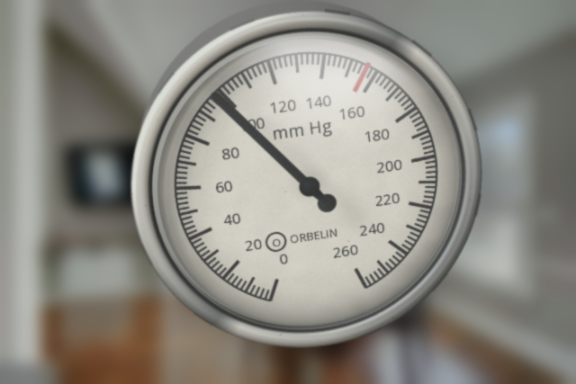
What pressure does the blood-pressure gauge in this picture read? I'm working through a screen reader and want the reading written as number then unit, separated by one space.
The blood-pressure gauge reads 98 mmHg
